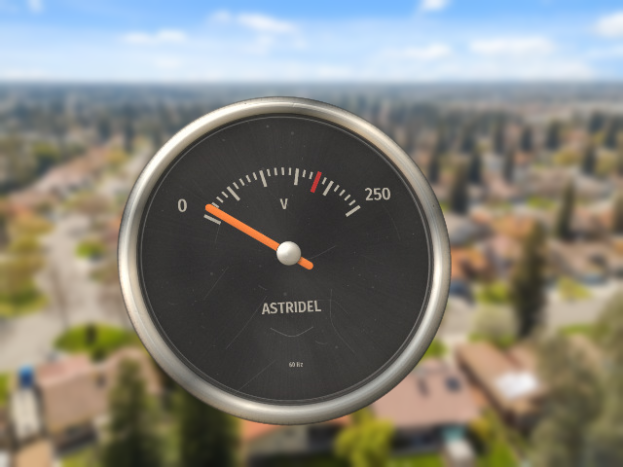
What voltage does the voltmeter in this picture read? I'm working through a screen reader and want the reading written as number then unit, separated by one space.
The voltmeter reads 10 V
